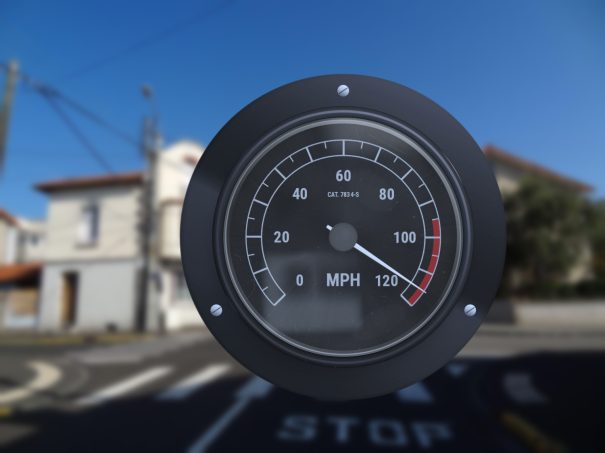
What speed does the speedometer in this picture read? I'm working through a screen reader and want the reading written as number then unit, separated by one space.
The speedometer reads 115 mph
